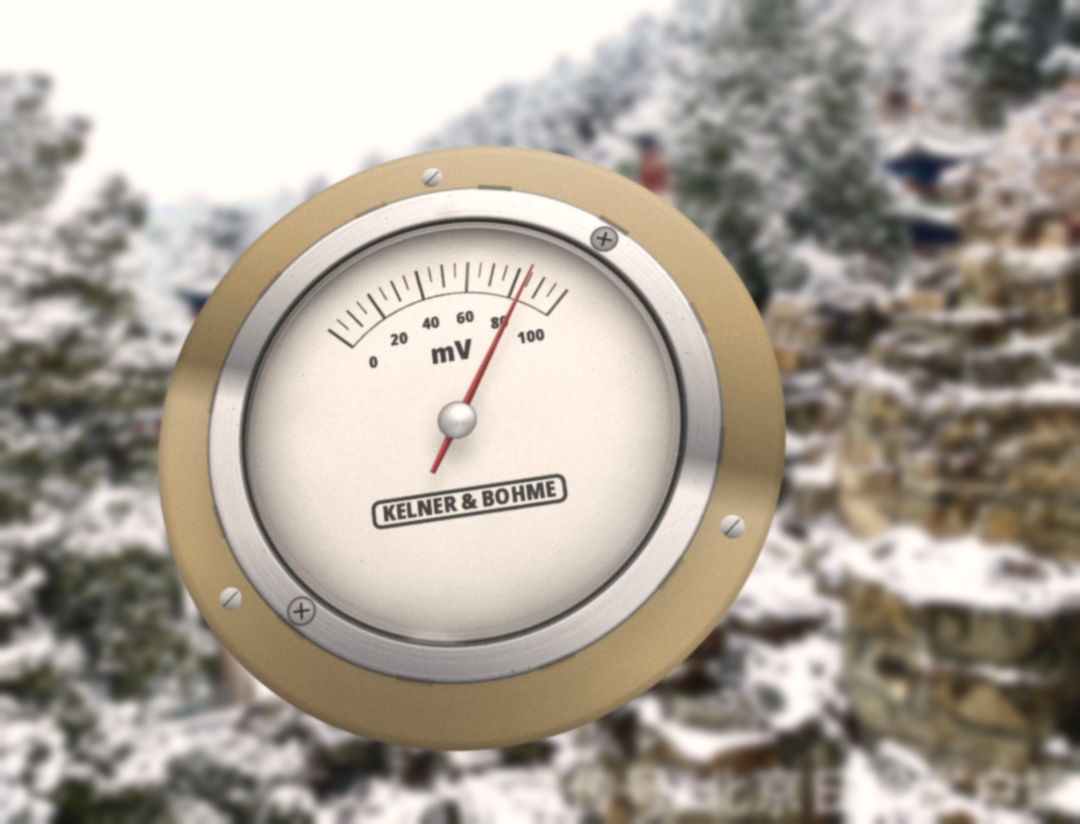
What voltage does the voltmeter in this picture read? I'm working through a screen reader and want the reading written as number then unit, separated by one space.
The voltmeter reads 85 mV
